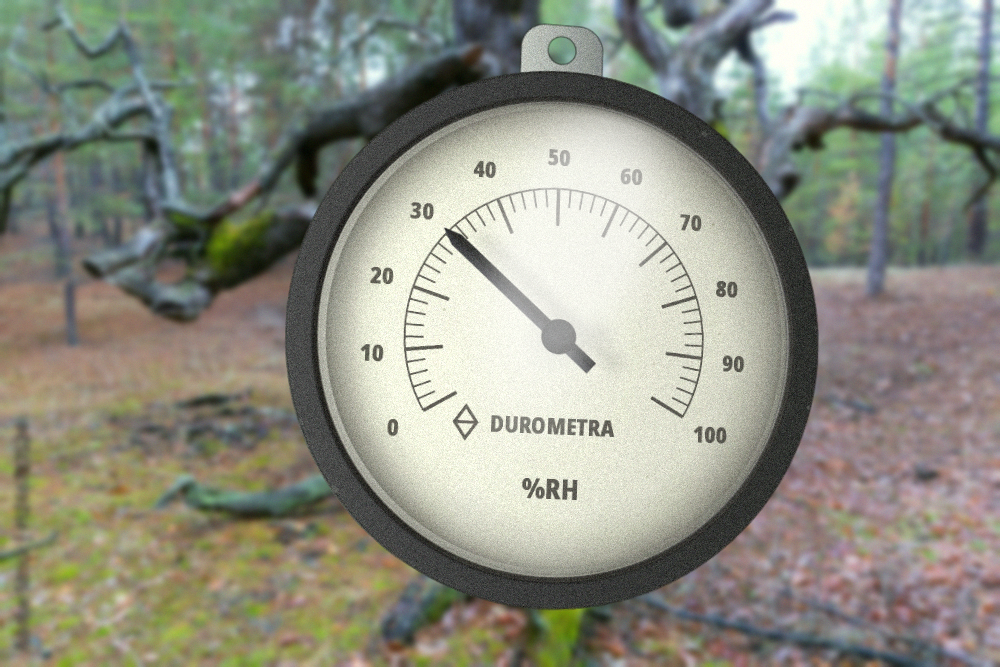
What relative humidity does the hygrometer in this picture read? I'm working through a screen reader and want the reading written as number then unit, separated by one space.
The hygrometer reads 30 %
